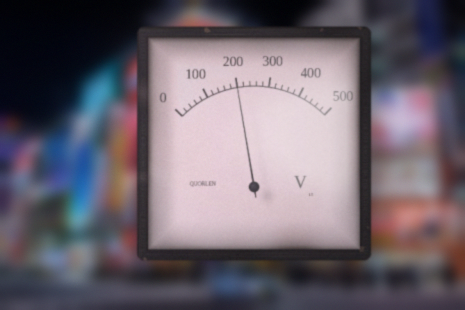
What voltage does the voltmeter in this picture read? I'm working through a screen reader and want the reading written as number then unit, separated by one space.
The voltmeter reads 200 V
